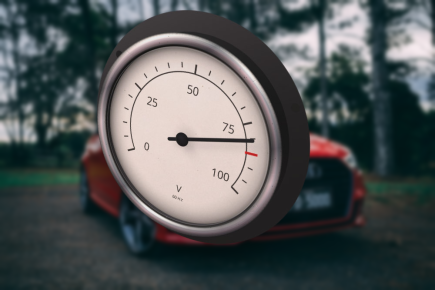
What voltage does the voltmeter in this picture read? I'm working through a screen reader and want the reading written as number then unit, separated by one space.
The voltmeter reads 80 V
